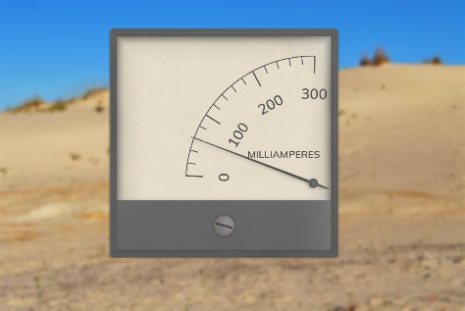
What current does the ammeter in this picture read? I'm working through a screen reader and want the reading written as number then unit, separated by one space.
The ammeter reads 60 mA
